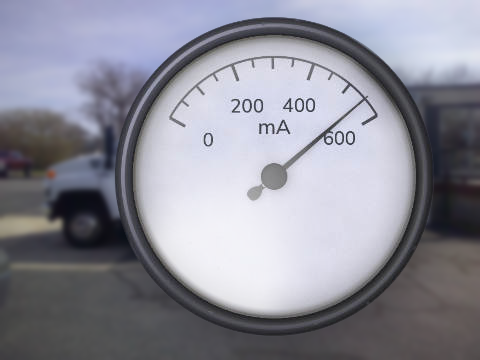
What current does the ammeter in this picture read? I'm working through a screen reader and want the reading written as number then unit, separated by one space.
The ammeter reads 550 mA
